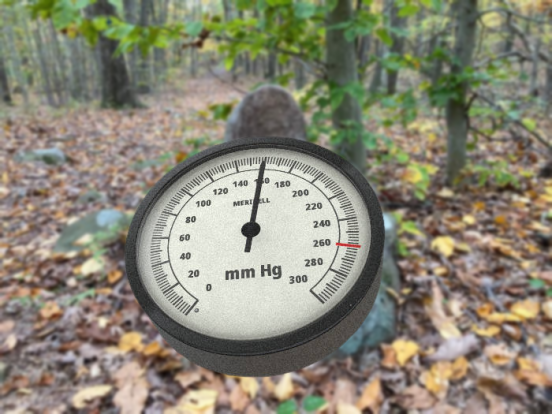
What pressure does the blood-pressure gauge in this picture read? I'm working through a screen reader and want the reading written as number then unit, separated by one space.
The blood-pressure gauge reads 160 mmHg
